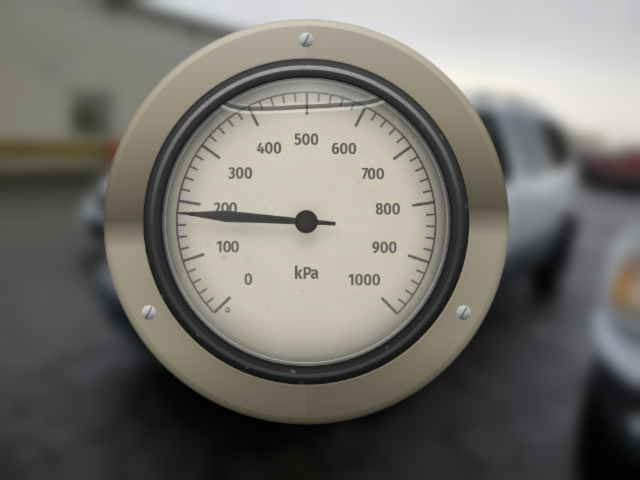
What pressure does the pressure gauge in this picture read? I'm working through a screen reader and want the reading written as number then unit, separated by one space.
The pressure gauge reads 180 kPa
